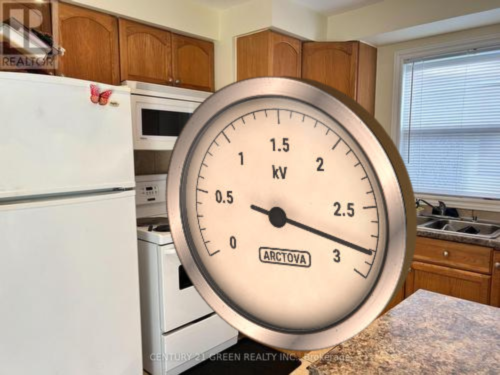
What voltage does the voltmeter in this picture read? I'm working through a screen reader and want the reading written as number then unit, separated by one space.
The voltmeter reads 2.8 kV
